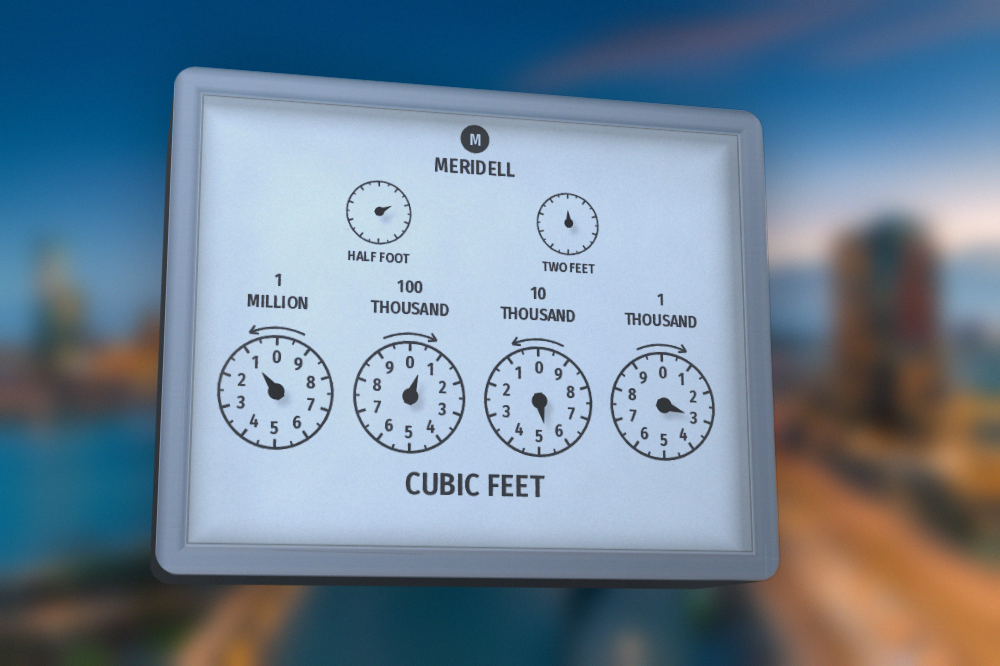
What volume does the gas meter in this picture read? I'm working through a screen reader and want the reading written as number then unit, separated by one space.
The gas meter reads 105300 ft³
